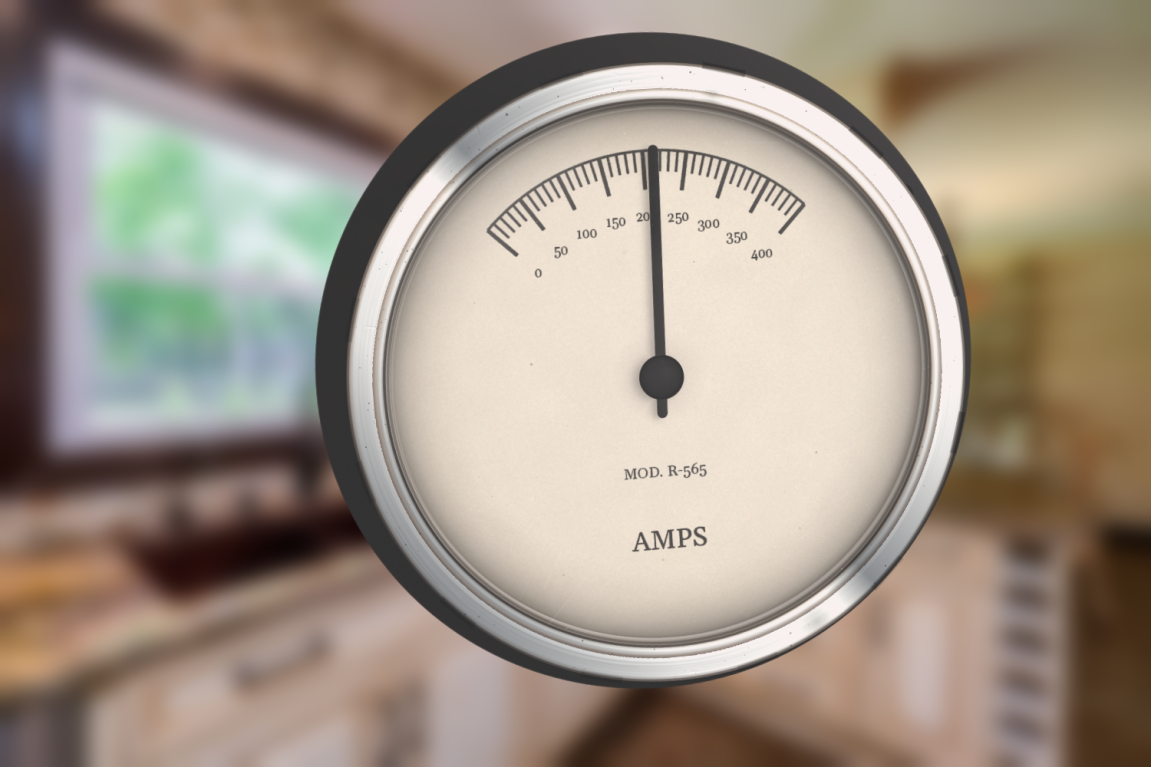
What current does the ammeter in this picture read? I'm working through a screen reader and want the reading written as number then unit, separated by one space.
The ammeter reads 210 A
